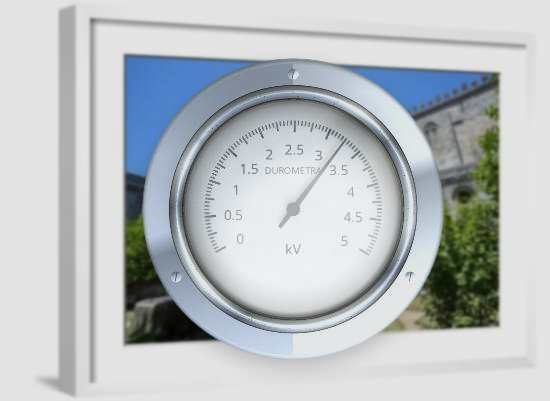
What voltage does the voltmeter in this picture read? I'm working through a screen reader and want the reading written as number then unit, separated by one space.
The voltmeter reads 3.25 kV
